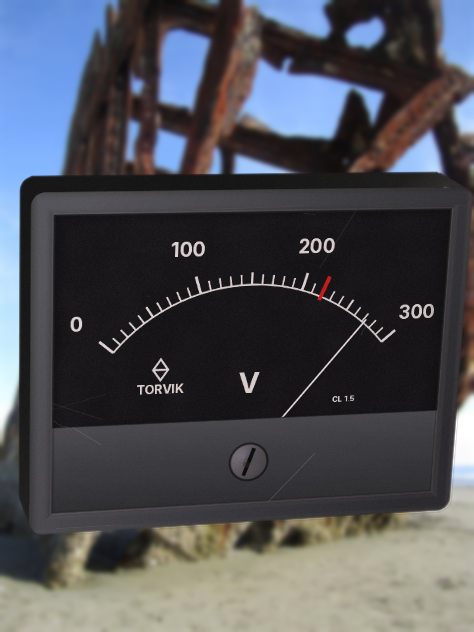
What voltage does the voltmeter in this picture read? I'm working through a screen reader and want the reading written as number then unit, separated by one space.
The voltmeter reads 270 V
